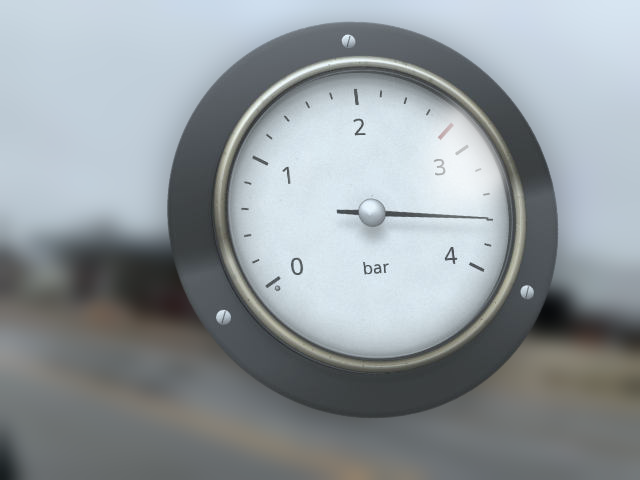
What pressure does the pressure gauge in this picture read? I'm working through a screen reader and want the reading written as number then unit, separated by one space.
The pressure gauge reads 3.6 bar
